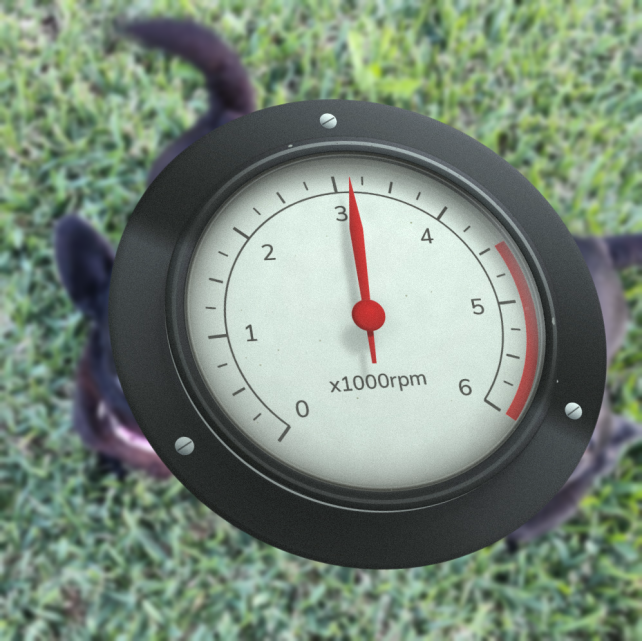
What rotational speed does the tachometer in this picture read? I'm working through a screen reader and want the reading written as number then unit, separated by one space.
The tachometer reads 3125 rpm
